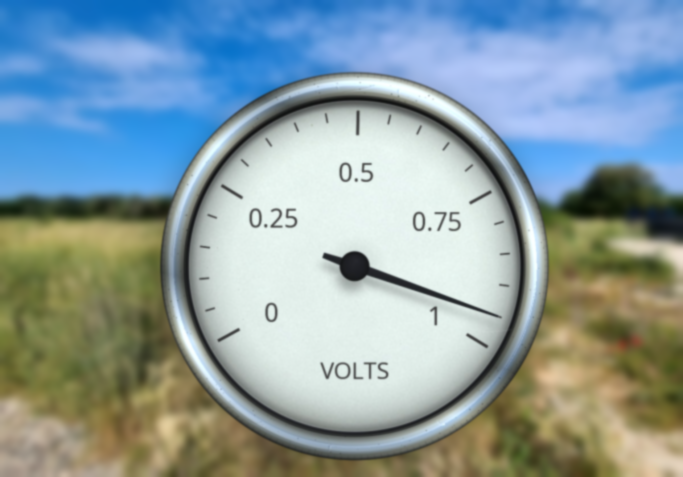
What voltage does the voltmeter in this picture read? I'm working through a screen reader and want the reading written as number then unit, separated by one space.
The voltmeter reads 0.95 V
